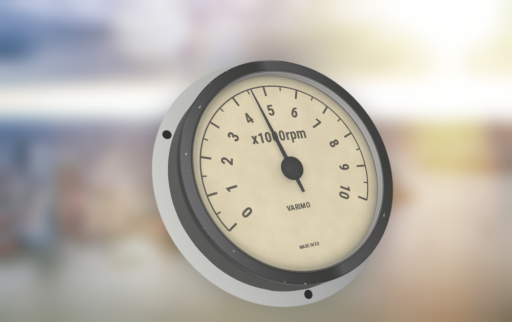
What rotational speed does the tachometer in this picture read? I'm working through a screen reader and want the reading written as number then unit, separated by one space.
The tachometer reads 4500 rpm
